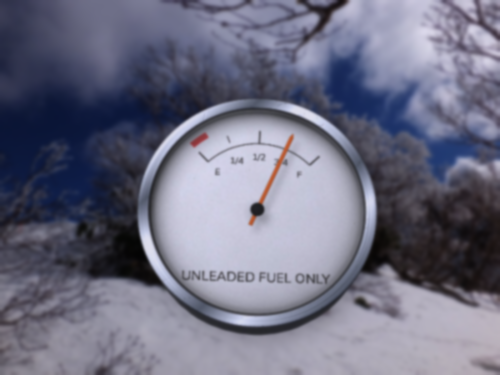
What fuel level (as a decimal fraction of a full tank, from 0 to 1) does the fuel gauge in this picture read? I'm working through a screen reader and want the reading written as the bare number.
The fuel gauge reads 0.75
